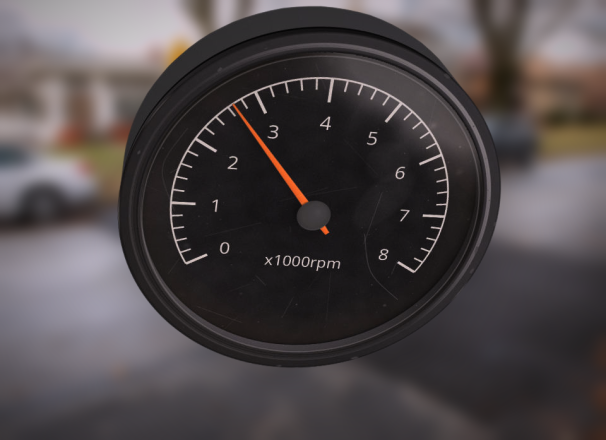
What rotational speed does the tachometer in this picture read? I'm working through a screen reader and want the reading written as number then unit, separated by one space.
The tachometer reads 2700 rpm
